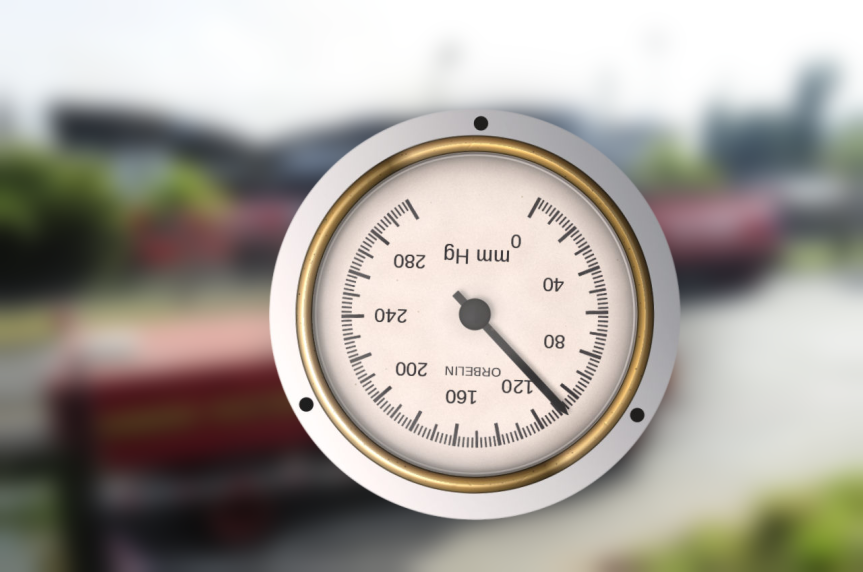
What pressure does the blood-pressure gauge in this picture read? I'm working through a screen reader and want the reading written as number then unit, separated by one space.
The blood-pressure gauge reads 108 mmHg
